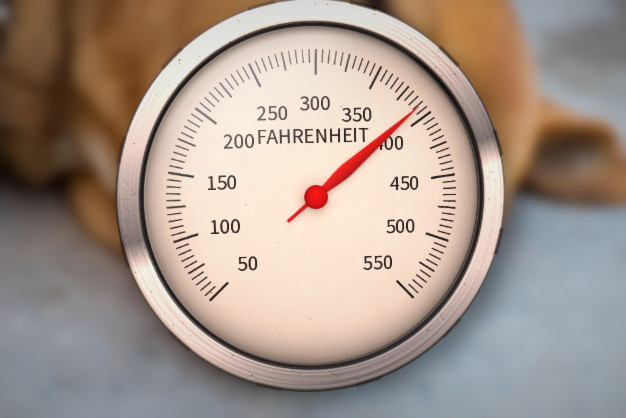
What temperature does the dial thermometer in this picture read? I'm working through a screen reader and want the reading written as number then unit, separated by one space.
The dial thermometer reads 390 °F
